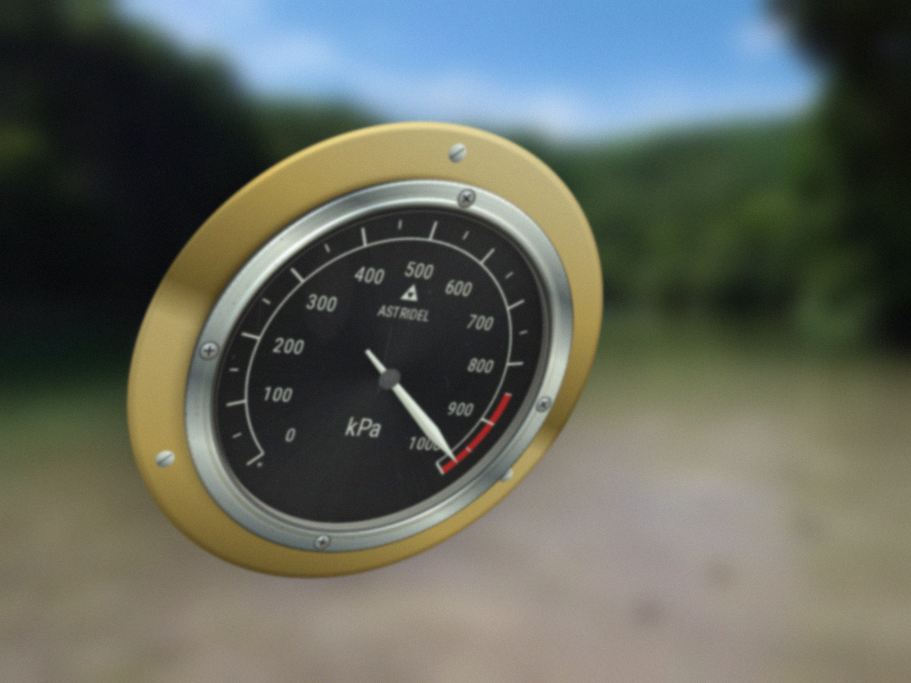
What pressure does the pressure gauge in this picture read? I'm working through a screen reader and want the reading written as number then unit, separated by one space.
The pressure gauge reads 975 kPa
